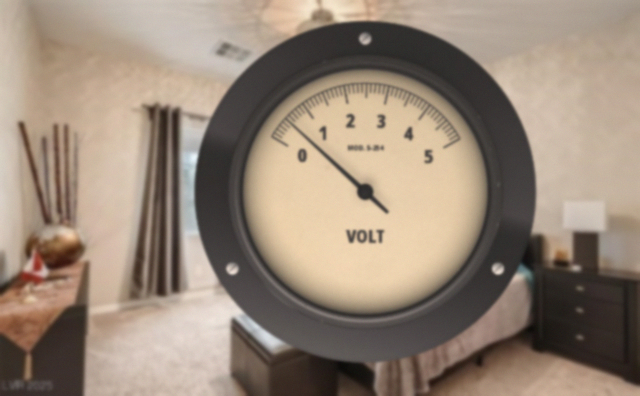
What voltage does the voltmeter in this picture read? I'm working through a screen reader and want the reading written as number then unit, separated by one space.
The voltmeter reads 0.5 V
